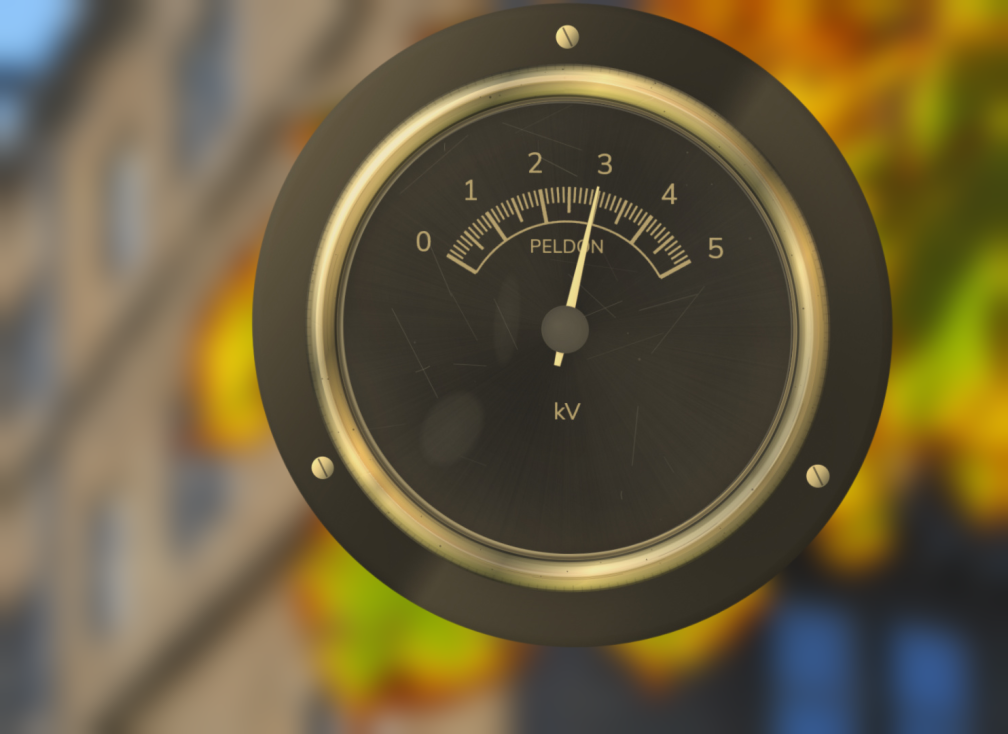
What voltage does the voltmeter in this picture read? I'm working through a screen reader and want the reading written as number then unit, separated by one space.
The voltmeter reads 3 kV
